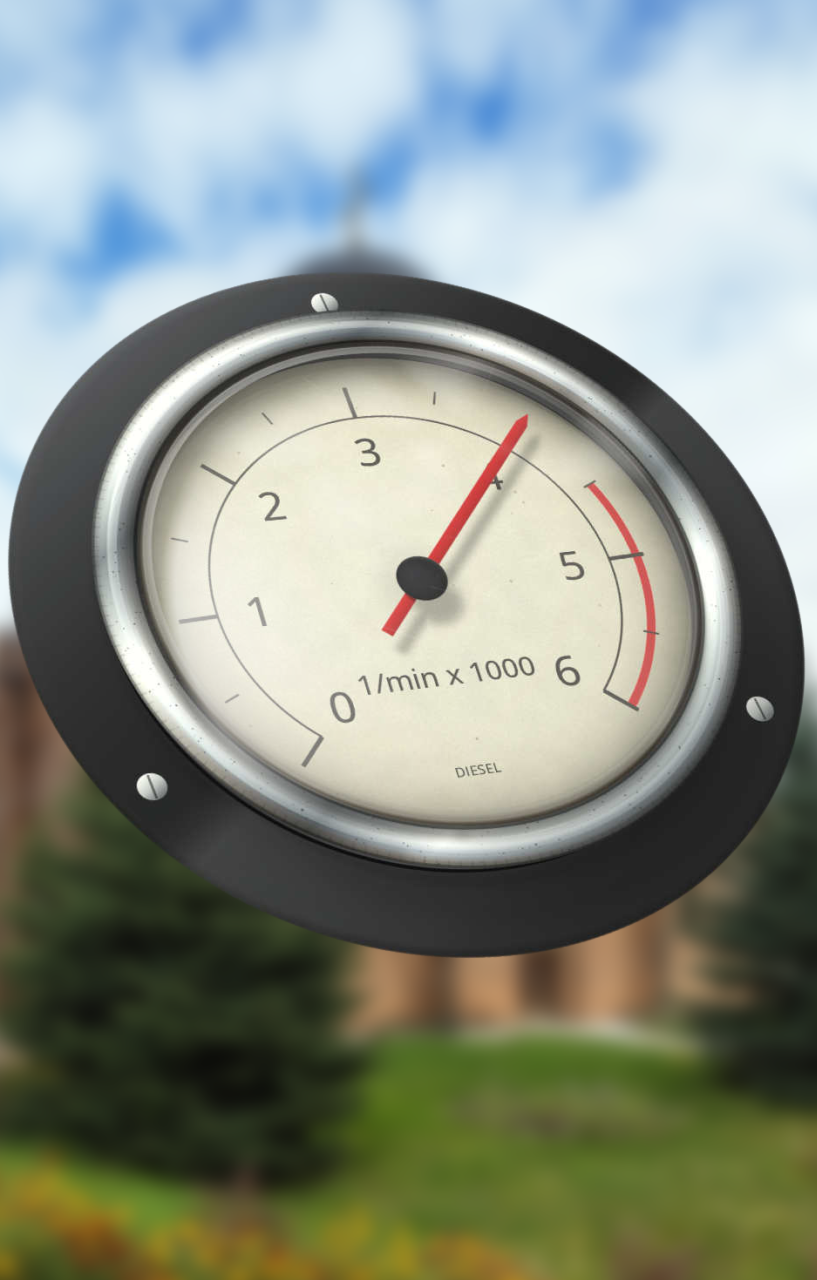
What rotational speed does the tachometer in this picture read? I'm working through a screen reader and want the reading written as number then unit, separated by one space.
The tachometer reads 4000 rpm
